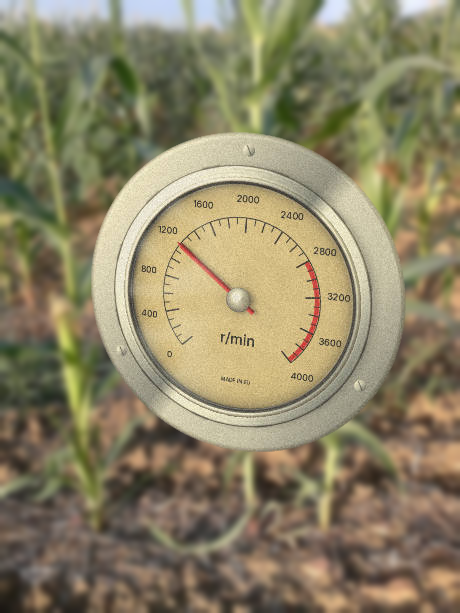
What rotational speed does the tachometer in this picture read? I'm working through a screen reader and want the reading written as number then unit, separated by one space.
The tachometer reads 1200 rpm
